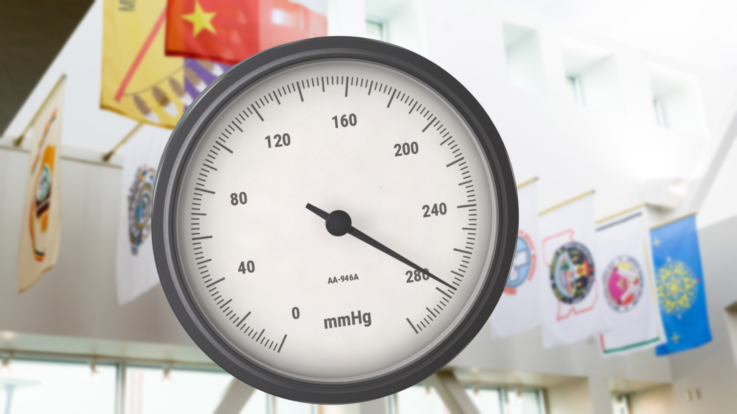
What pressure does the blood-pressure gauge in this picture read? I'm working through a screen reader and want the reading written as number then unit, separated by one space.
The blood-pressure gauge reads 276 mmHg
